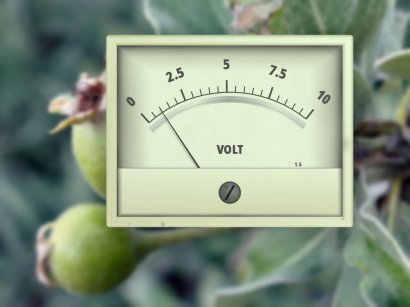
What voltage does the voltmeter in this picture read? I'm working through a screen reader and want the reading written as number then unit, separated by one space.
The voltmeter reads 1 V
